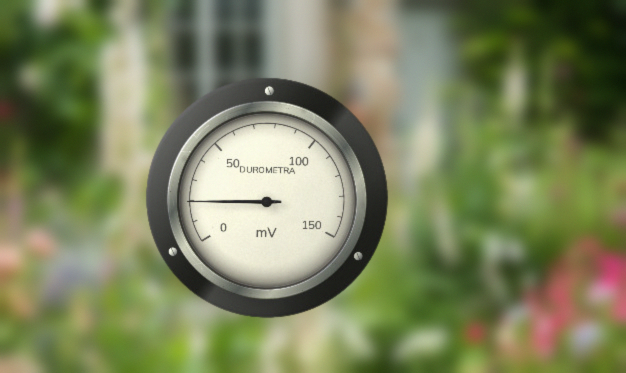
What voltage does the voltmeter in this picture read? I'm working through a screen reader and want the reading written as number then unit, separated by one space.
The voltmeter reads 20 mV
